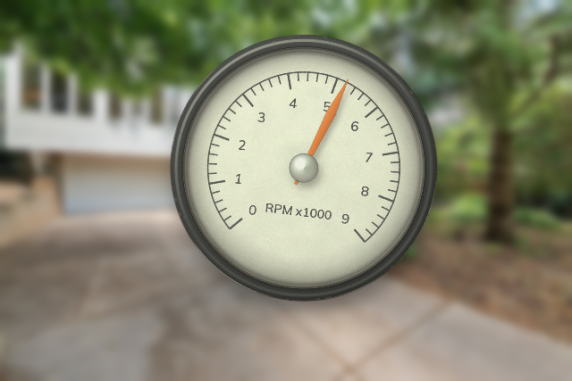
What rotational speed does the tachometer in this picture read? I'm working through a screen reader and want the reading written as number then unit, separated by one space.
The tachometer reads 5200 rpm
